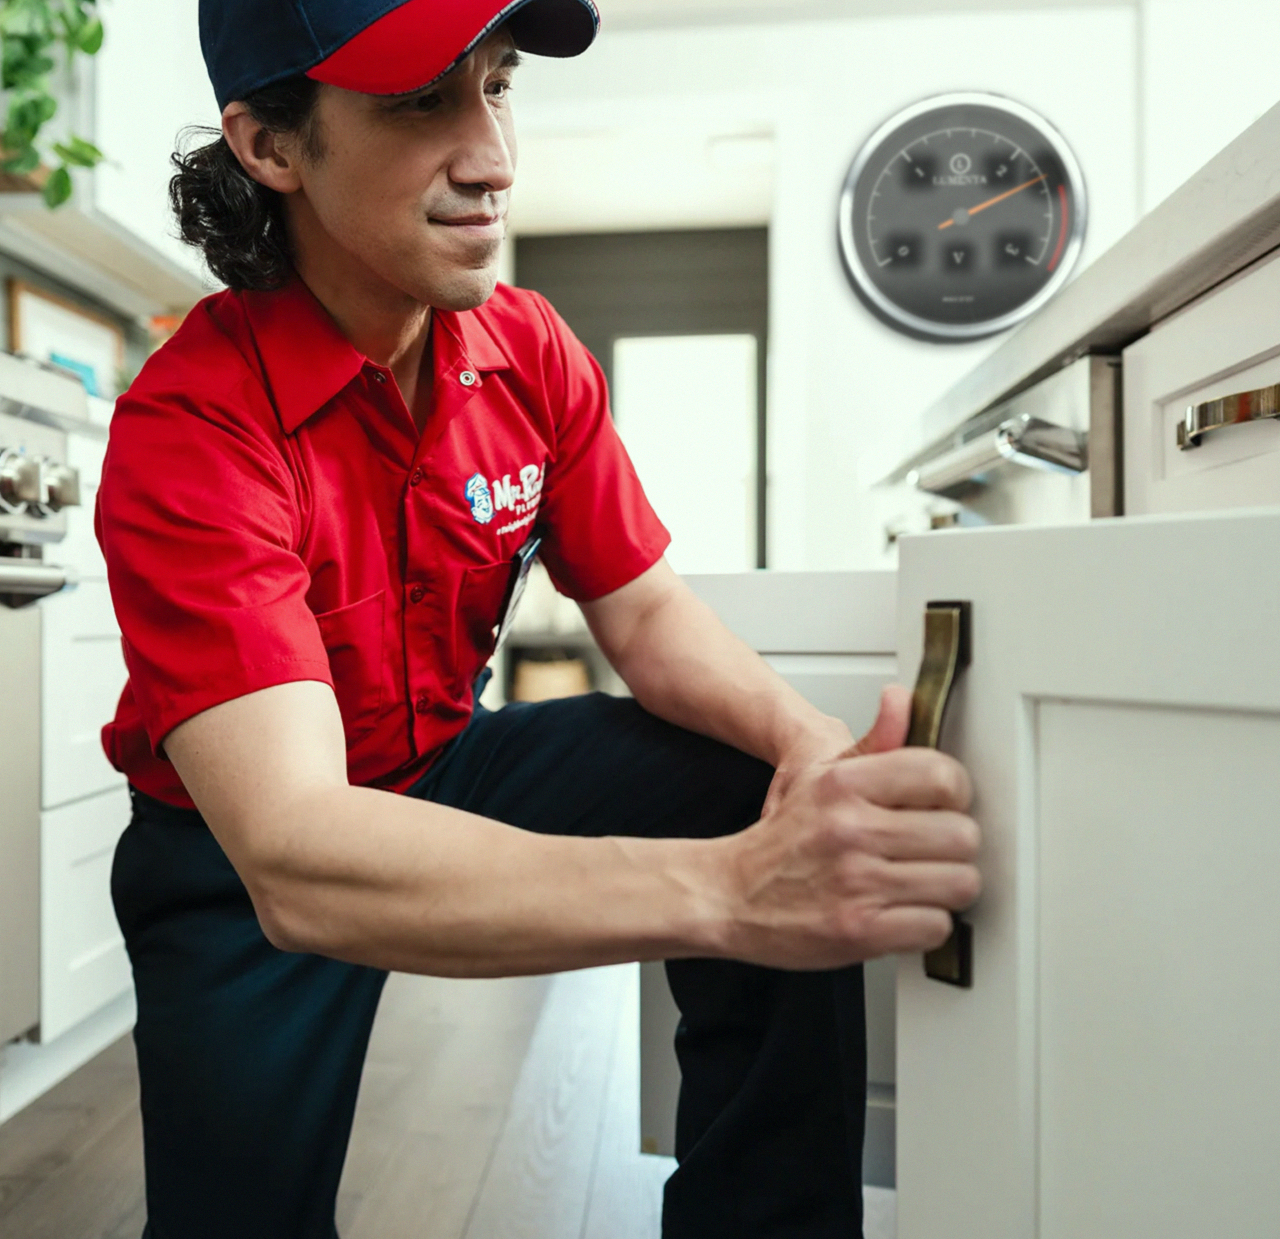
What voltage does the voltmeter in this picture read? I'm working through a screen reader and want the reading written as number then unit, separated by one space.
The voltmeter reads 2.3 V
